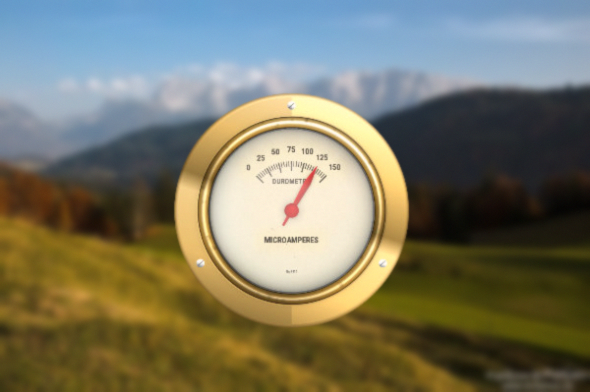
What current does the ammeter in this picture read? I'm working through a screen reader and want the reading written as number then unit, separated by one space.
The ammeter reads 125 µA
